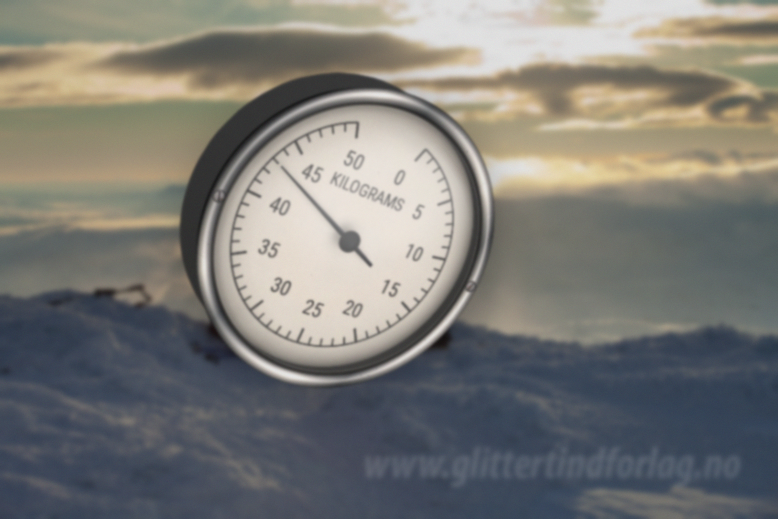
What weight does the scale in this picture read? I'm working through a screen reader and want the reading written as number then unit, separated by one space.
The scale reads 43 kg
